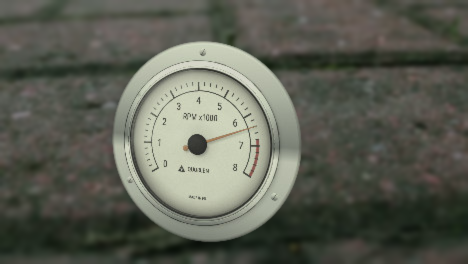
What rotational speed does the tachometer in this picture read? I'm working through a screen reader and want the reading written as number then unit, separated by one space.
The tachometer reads 6400 rpm
